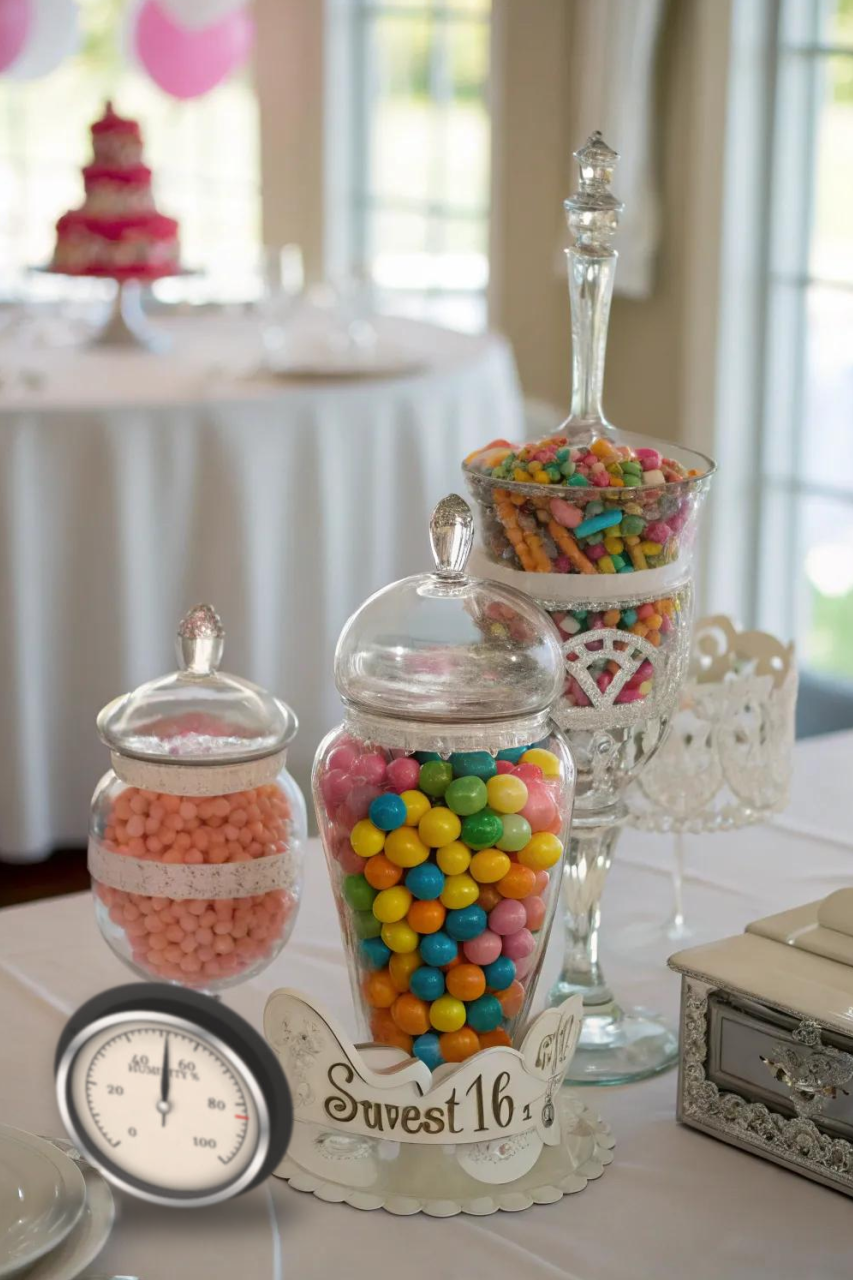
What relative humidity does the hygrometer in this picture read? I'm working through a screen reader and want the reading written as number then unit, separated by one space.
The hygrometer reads 52 %
